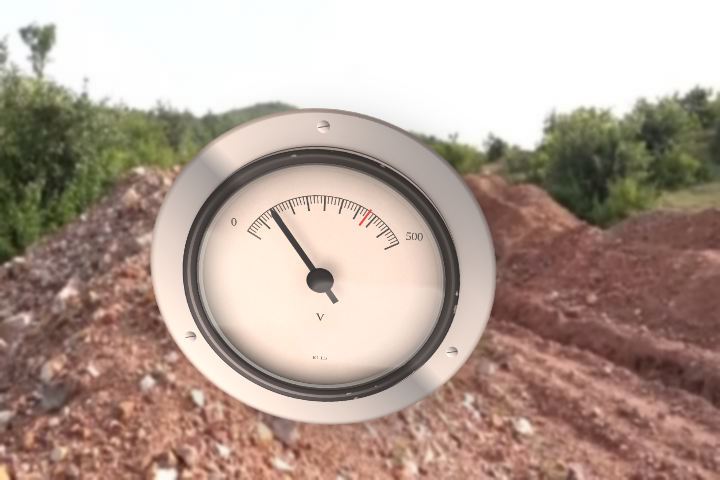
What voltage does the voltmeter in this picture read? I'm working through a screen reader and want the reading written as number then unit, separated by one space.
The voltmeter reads 100 V
